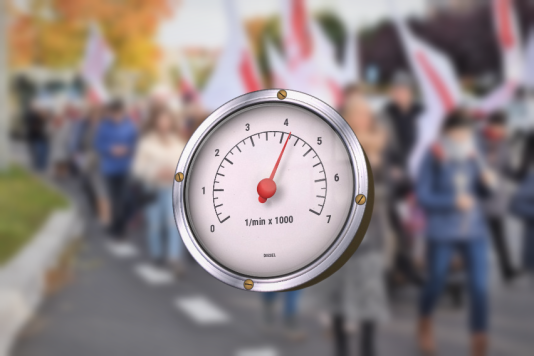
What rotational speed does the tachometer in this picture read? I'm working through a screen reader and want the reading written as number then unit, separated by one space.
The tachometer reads 4250 rpm
